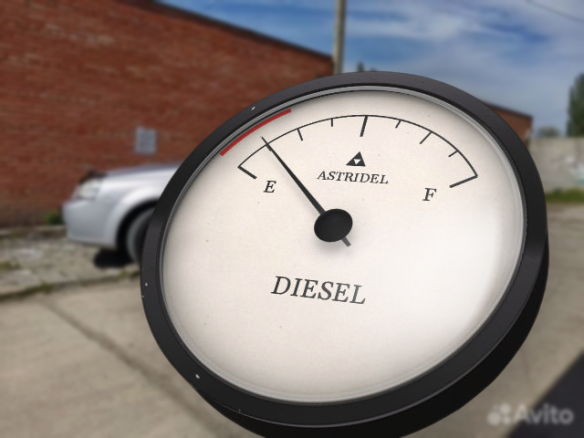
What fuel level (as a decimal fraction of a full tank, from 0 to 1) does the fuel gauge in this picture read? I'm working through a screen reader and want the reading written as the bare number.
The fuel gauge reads 0.125
